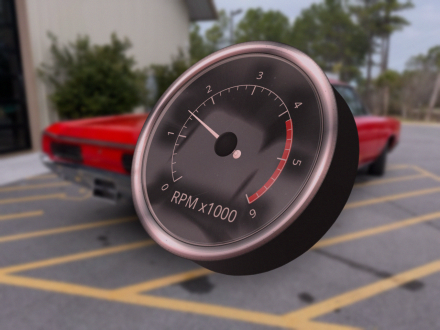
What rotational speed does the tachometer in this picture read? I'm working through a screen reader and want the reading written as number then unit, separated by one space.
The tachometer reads 1500 rpm
